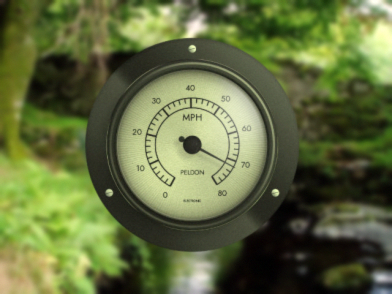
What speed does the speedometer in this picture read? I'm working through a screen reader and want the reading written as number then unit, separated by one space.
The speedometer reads 72 mph
